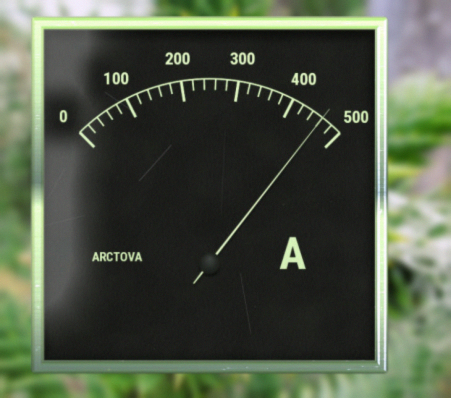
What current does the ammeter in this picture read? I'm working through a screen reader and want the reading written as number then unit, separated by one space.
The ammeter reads 460 A
